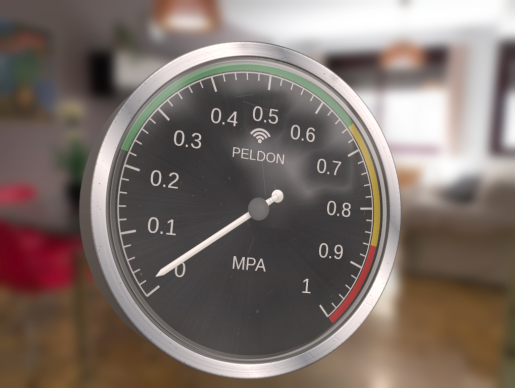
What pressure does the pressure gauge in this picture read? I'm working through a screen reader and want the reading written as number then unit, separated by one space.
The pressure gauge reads 0.02 MPa
